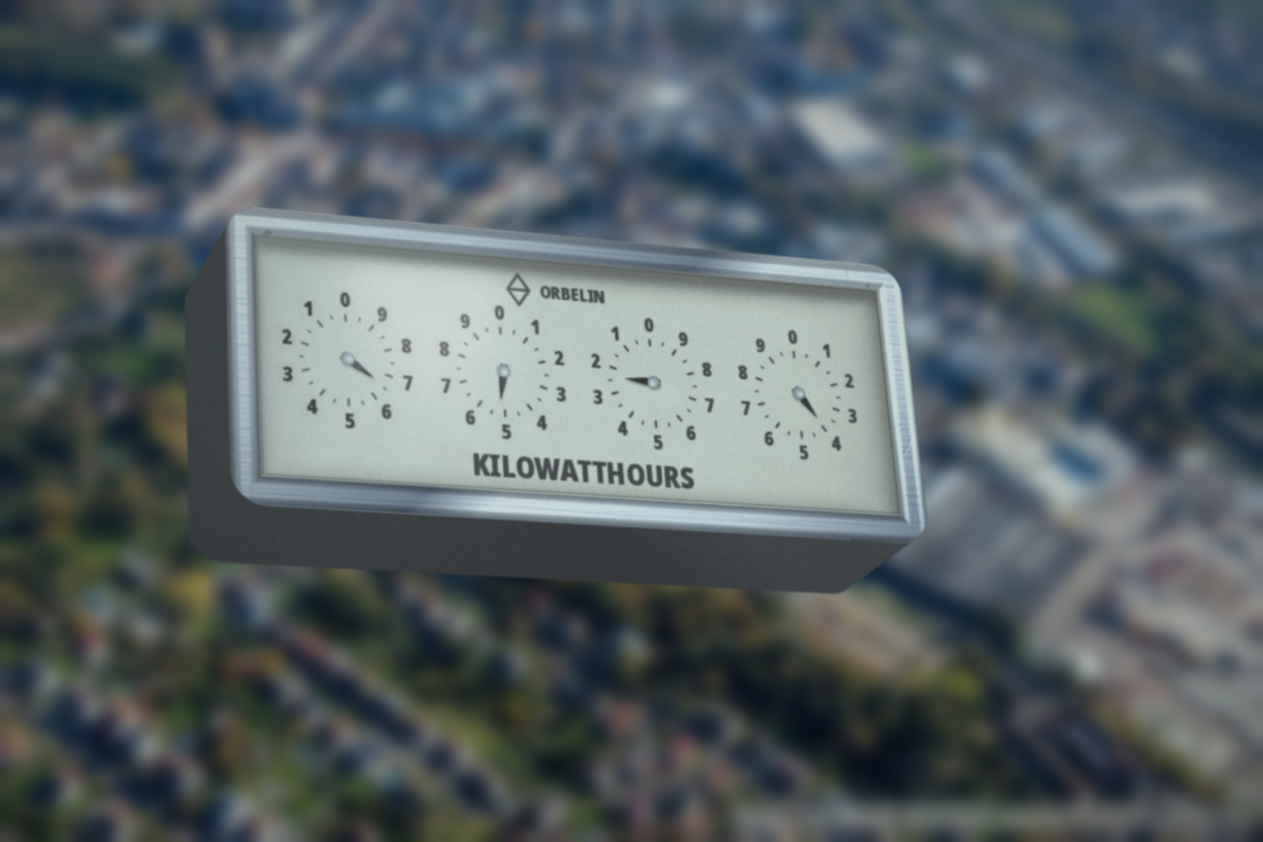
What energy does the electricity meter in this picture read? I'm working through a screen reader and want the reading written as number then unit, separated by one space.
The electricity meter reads 6524 kWh
